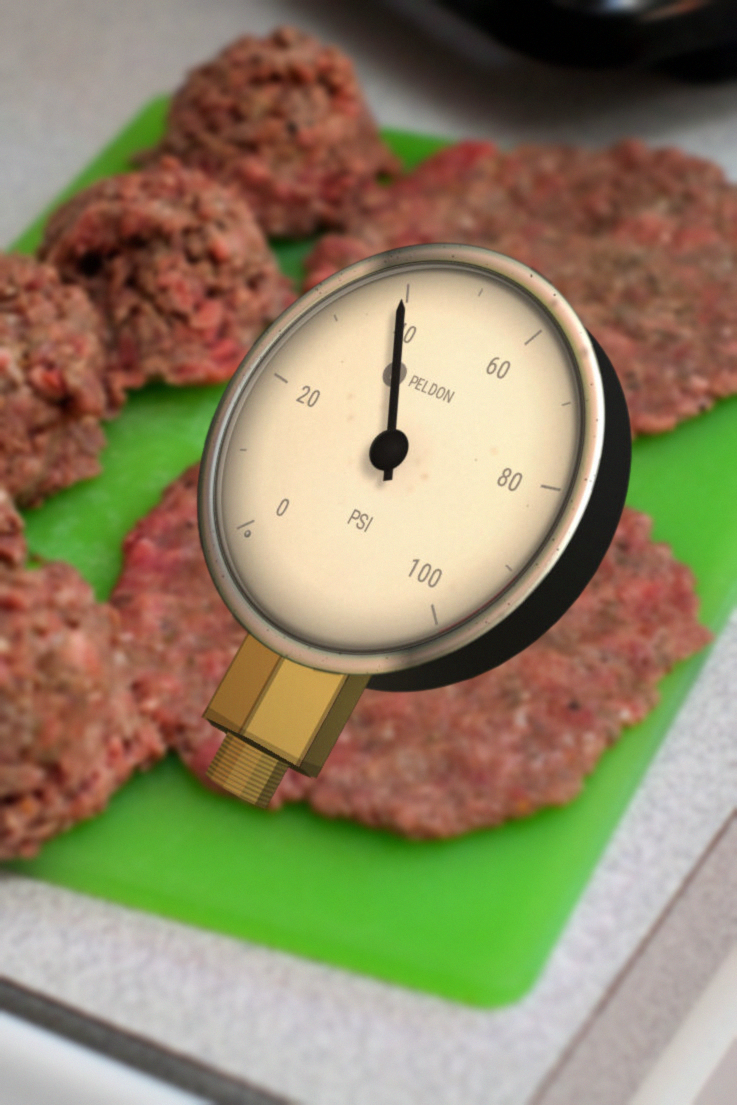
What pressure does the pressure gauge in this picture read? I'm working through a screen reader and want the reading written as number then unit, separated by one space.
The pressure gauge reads 40 psi
